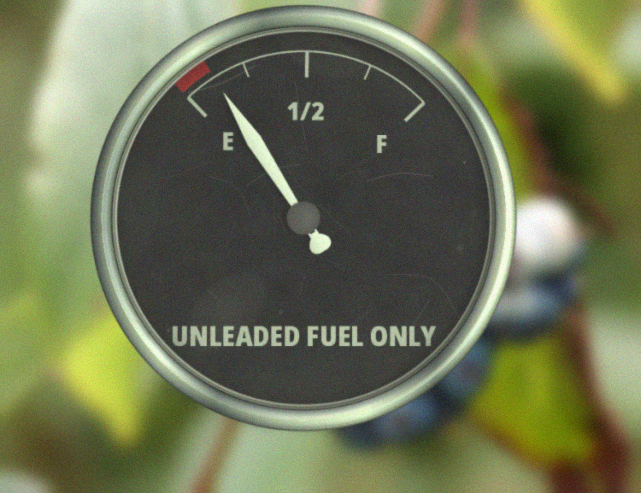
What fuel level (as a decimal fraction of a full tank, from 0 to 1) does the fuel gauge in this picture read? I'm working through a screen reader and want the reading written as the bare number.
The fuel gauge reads 0.125
